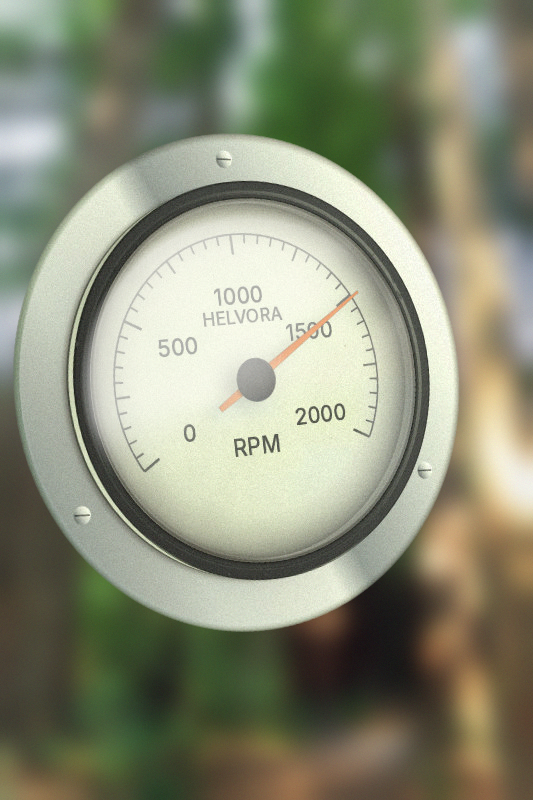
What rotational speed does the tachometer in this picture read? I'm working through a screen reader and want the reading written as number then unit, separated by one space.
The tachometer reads 1500 rpm
